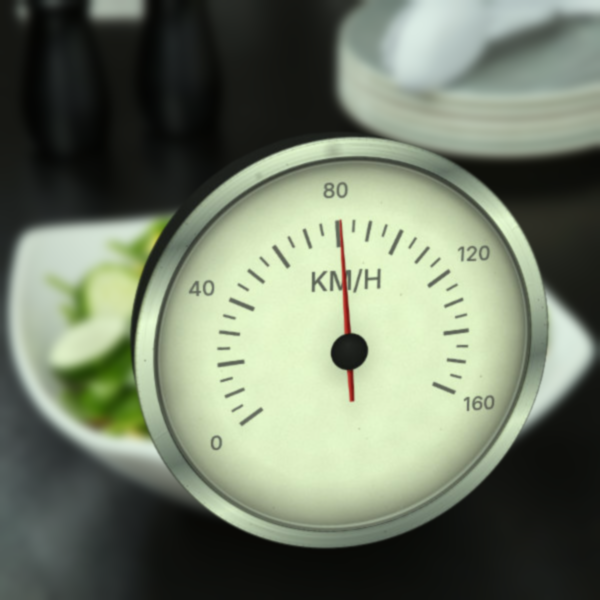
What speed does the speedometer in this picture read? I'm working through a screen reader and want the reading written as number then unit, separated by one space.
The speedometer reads 80 km/h
